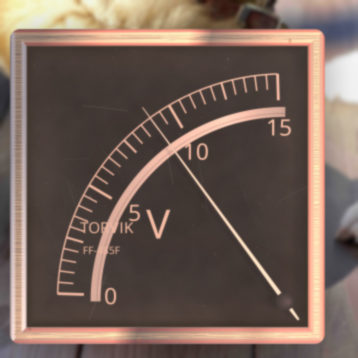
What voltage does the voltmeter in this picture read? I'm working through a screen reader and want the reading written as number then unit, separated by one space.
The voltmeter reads 9 V
